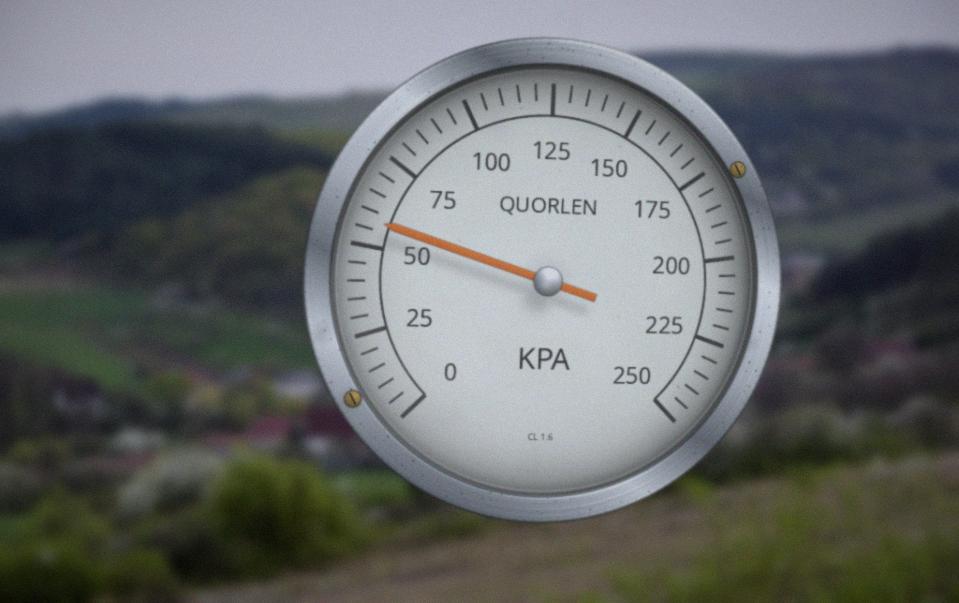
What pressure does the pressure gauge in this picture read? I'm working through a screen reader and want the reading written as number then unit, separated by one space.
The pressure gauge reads 57.5 kPa
